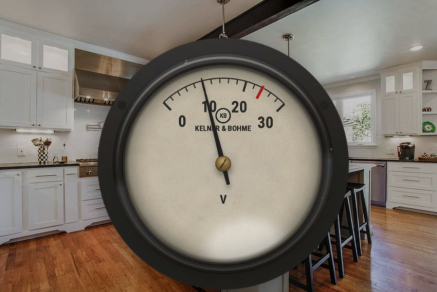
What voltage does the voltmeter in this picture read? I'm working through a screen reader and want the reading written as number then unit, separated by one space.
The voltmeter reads 10 V
